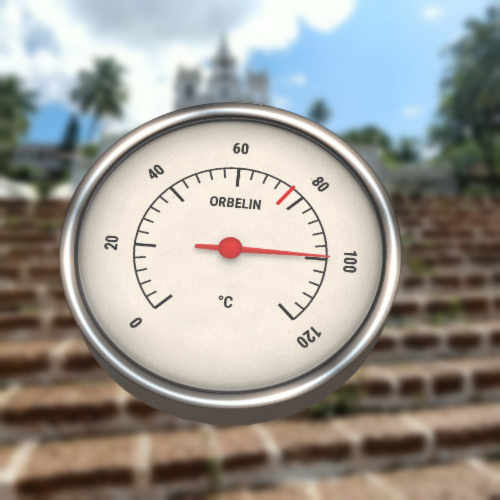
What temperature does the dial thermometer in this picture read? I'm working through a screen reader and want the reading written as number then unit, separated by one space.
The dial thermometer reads 100 °C
